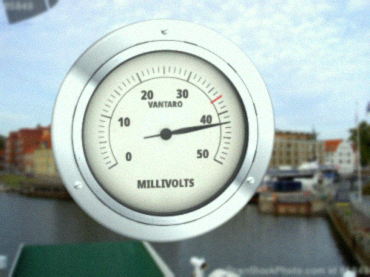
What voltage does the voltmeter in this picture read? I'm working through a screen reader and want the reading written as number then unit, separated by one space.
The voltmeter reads 42 mV
